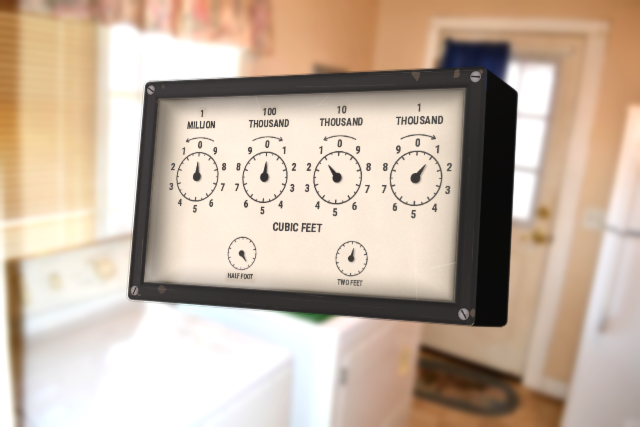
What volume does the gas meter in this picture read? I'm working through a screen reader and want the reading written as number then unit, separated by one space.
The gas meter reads 1100 ft³
